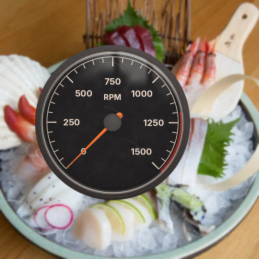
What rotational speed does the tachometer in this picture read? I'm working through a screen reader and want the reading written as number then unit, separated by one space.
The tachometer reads 0 rpm
